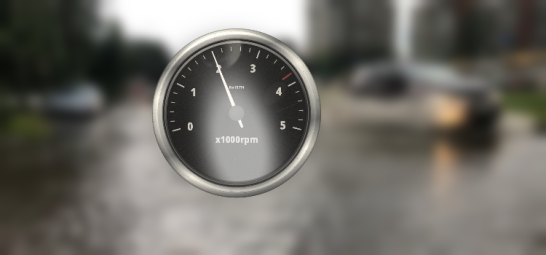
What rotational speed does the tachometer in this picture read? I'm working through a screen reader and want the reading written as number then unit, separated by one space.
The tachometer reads 2000 rpm
